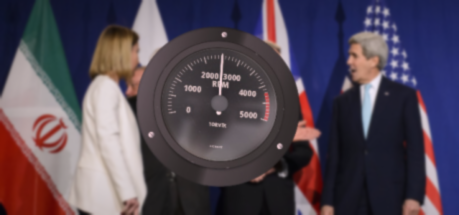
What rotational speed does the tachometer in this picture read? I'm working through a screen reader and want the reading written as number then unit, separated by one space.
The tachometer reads 2500 rpm
